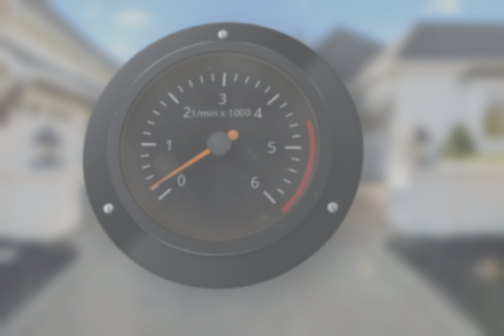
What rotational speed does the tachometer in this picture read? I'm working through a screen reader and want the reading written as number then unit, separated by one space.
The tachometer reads 200 rpm
